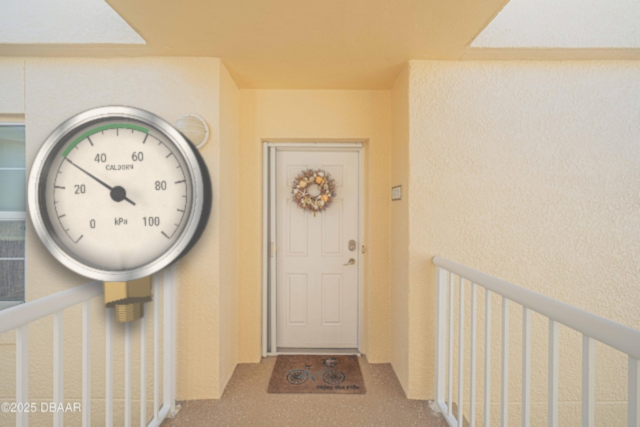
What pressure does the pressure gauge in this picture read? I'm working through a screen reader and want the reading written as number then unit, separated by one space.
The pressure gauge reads 30 kPa
